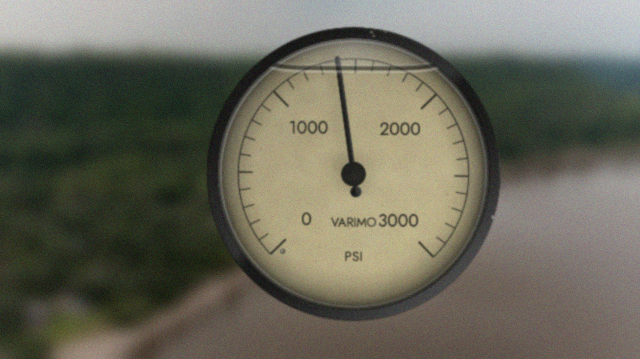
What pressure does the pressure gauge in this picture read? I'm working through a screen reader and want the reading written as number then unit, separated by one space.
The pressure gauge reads 1400 psi
